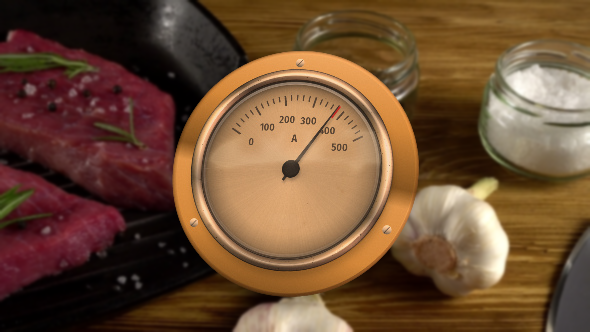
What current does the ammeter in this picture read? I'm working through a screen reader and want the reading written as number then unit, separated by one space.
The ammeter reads 380 A
